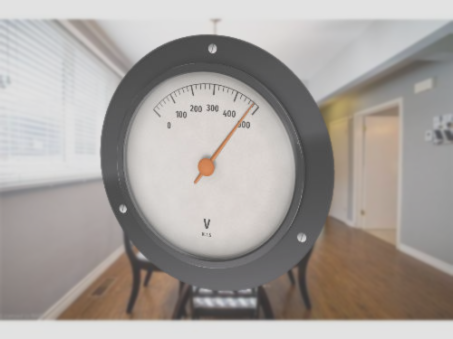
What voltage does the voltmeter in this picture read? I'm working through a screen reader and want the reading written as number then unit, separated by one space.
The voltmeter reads 480 V
